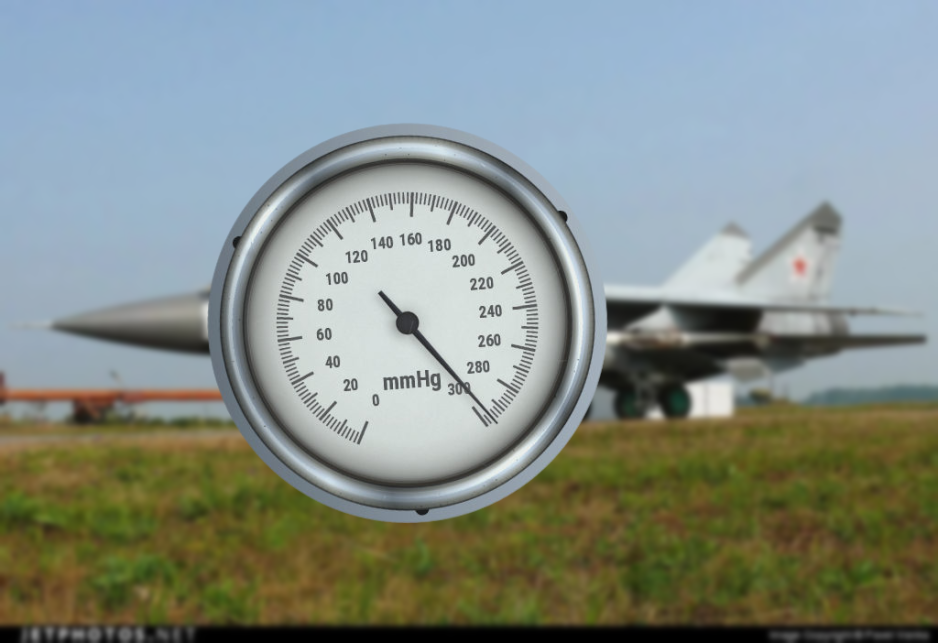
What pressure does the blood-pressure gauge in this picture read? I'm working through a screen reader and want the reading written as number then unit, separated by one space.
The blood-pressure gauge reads 296 mmHg
